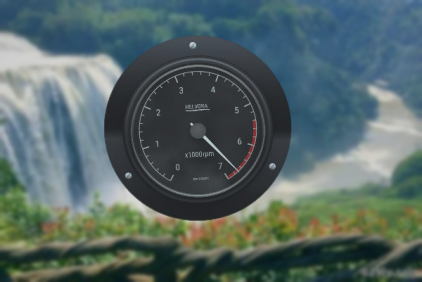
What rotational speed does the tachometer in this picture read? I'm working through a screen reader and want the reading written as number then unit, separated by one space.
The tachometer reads 6700 rpm
